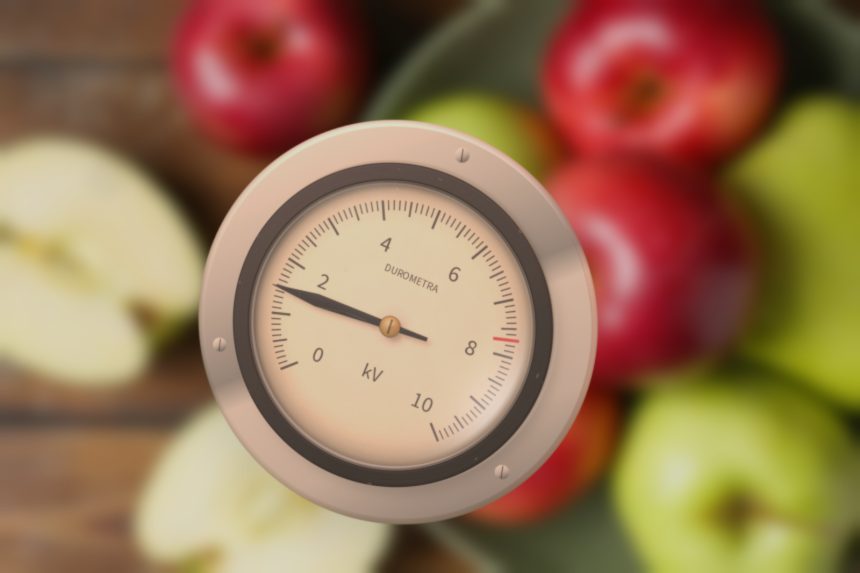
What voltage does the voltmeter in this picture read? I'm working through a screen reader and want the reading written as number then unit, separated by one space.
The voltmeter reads 1.5 kV
